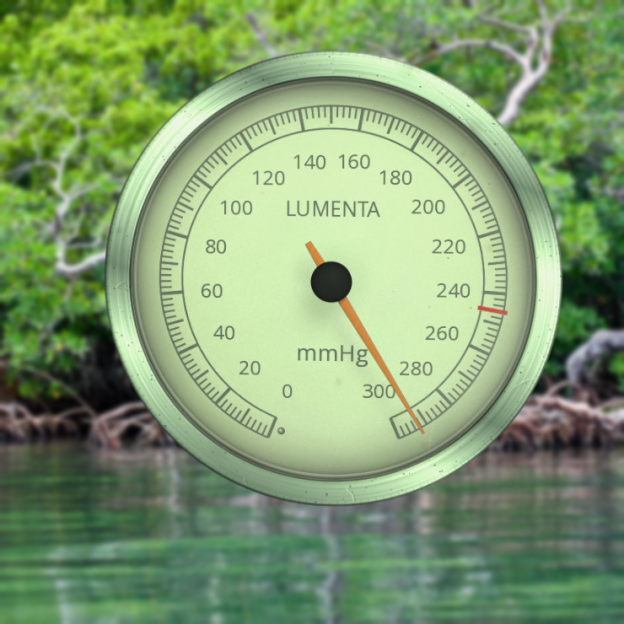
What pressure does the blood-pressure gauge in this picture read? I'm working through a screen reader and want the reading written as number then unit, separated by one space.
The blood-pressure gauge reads 292 mmHg
